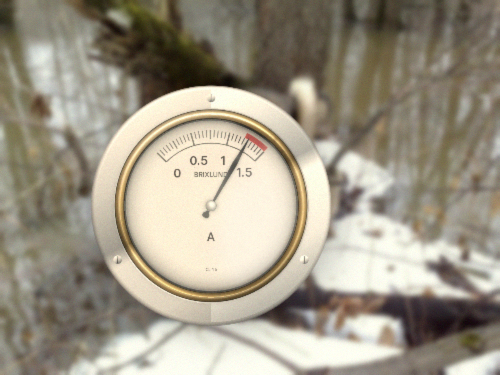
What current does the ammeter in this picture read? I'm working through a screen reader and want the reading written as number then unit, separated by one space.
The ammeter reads 1.25 A
